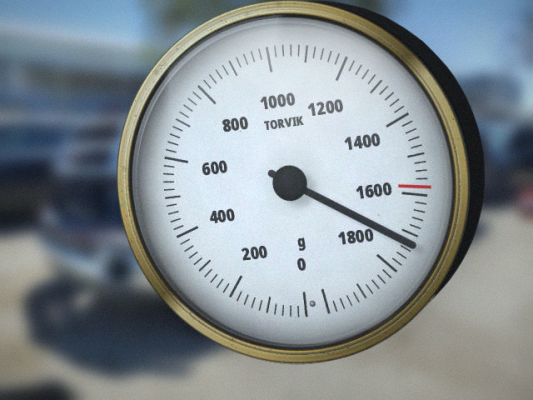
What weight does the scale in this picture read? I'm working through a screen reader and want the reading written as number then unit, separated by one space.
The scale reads 1720 g
